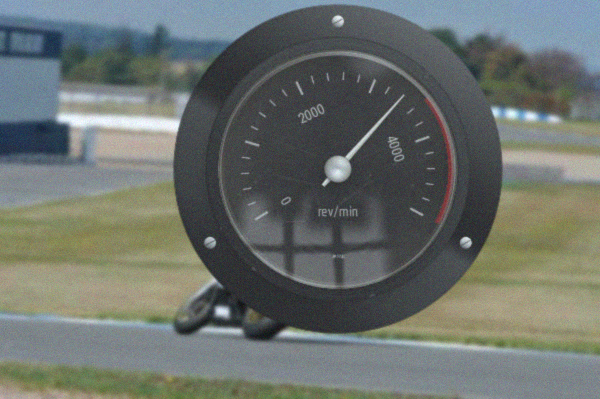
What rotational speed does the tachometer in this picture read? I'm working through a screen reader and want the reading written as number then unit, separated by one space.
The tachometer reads 3400 rpm
